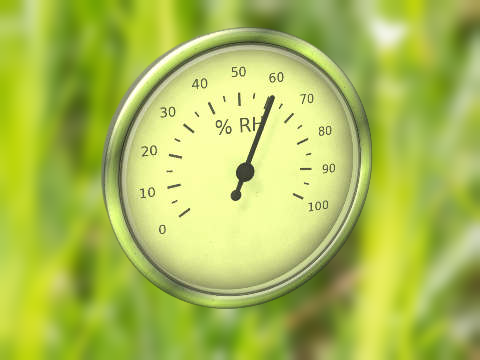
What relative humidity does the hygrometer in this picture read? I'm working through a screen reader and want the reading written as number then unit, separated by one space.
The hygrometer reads 60 %
